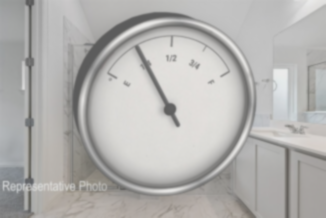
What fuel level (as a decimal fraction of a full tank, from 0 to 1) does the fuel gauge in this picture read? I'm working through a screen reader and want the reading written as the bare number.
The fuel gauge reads 0.25
